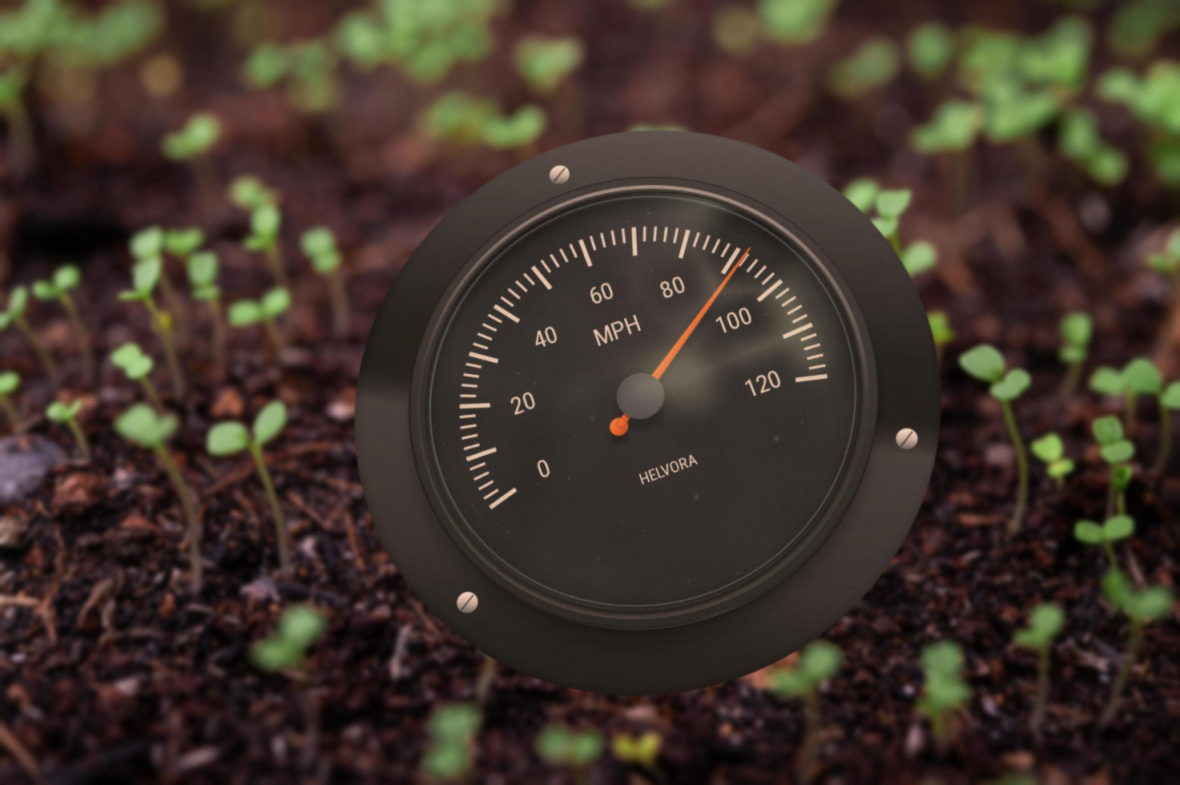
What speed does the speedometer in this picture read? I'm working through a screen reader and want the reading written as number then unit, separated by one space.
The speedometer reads 92 mph
